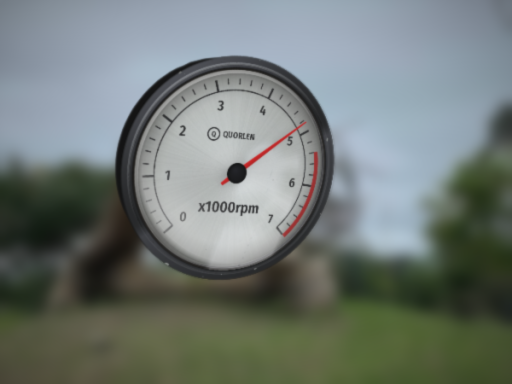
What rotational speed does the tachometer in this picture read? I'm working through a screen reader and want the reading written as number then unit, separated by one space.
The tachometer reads 4800 rpm
